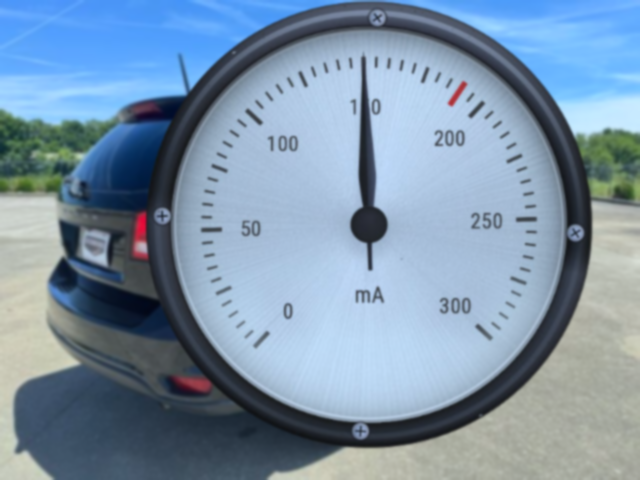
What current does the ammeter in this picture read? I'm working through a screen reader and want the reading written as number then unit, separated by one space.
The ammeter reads 150 mA
